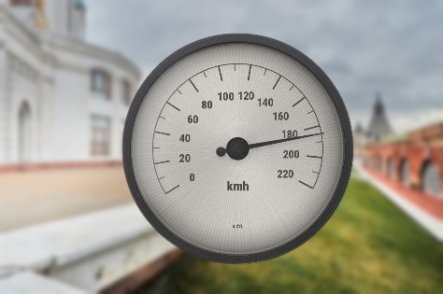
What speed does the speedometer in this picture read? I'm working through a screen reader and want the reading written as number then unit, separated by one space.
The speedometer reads 185 km/h
